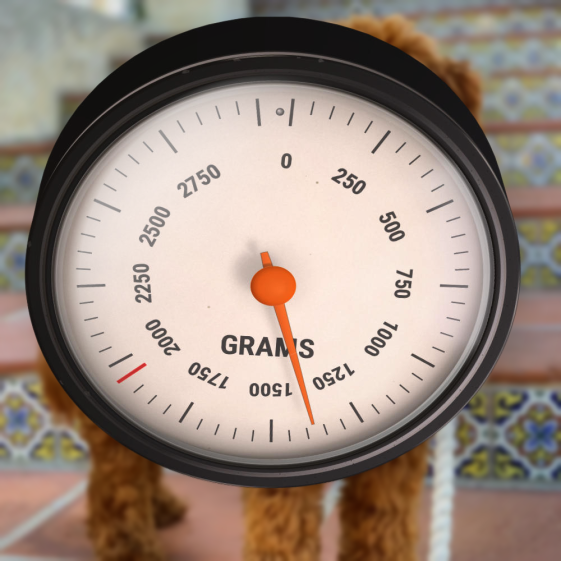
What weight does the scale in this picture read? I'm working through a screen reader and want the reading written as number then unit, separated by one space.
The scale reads 1375 g
